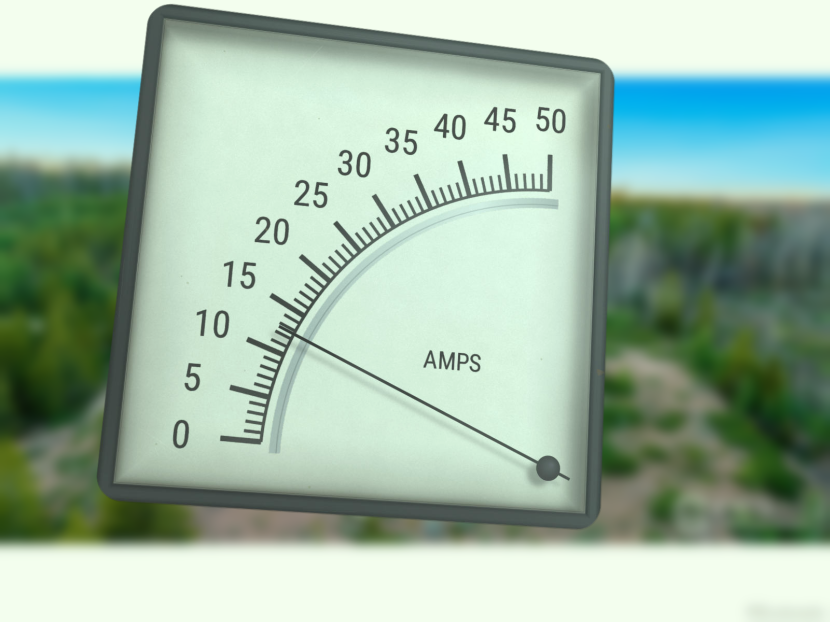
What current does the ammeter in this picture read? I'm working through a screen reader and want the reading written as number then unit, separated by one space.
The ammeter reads 12.5 A
